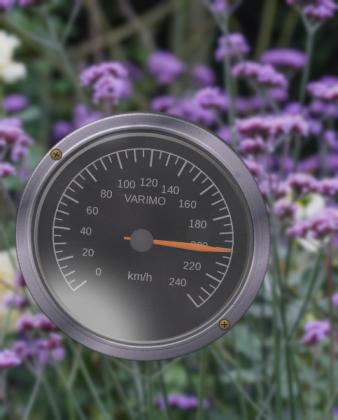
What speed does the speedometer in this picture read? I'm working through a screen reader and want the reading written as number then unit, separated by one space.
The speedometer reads 200 km/h
